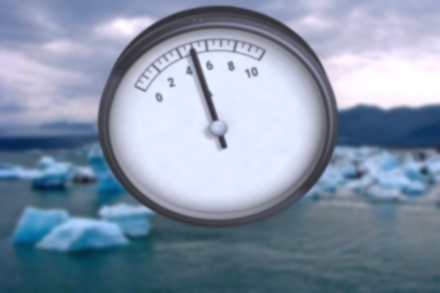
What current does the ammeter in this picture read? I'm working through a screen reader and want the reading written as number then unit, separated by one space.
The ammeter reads 5 A
